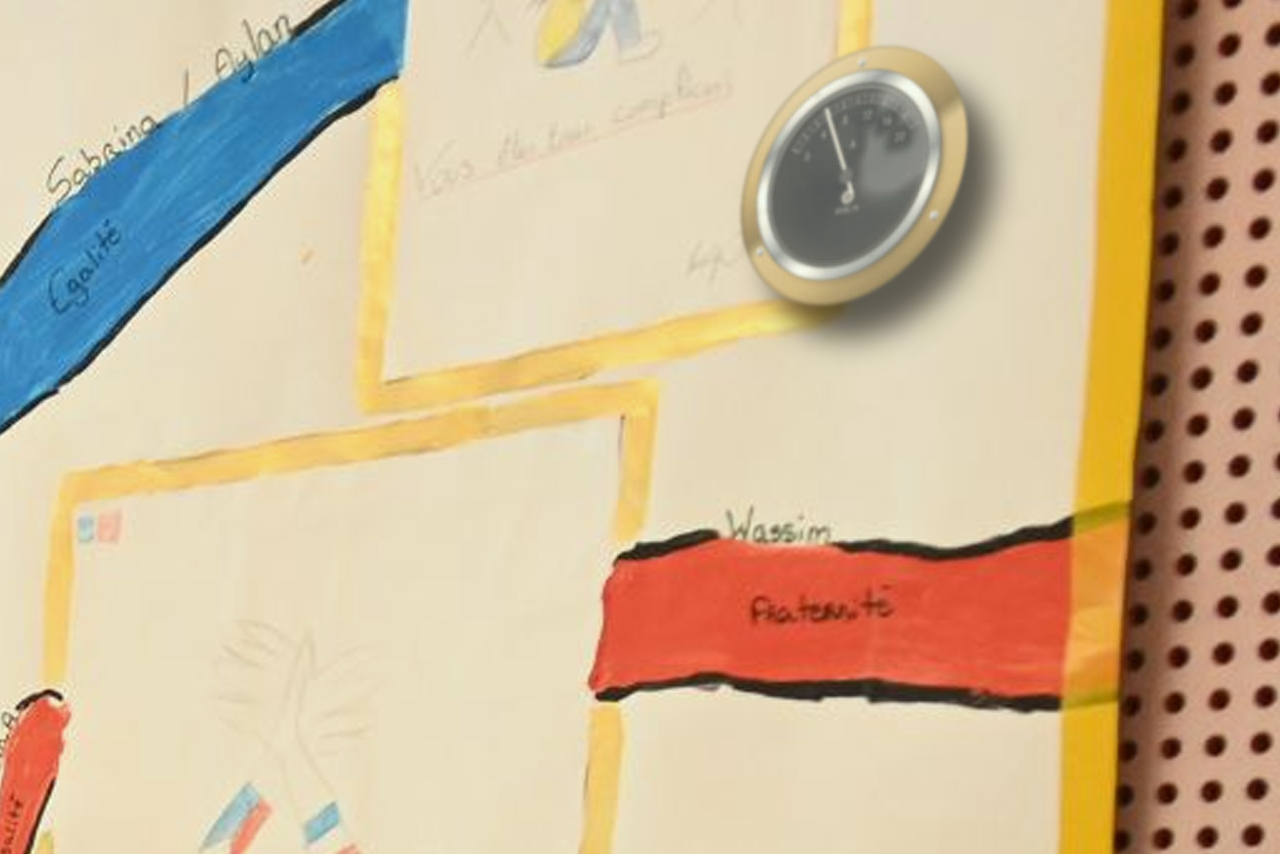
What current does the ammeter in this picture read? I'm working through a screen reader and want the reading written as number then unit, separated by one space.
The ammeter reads 6 A
